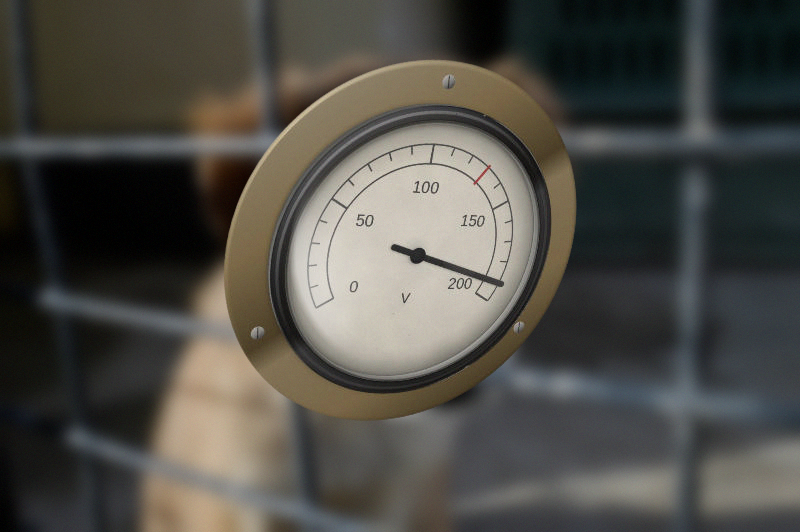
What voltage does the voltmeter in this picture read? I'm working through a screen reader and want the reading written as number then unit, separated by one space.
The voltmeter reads 190 V
